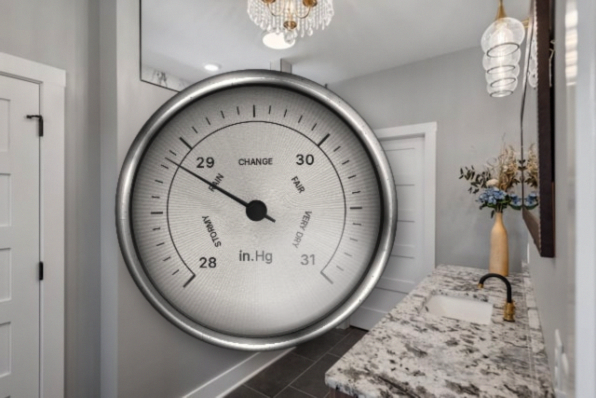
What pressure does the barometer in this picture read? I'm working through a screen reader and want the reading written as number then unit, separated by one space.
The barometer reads 28.85 inHg
